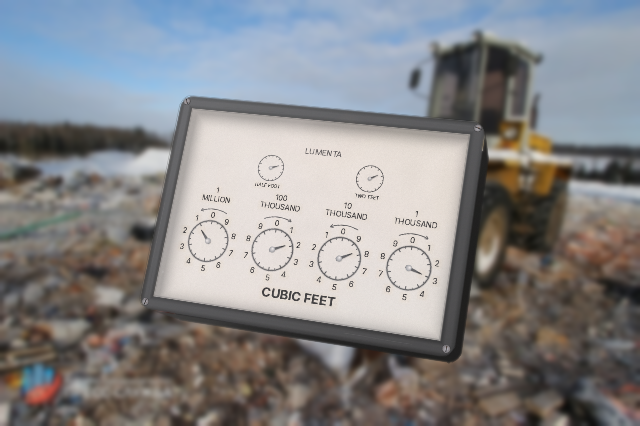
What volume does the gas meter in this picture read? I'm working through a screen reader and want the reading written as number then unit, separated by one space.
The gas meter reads 118300 ft³
